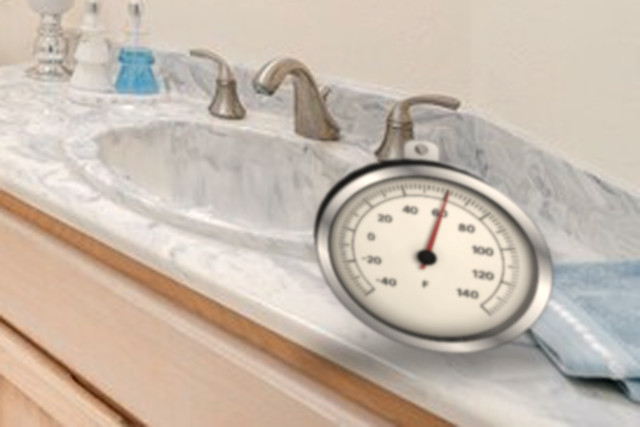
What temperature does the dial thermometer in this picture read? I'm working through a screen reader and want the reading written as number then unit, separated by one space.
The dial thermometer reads 60 °F
